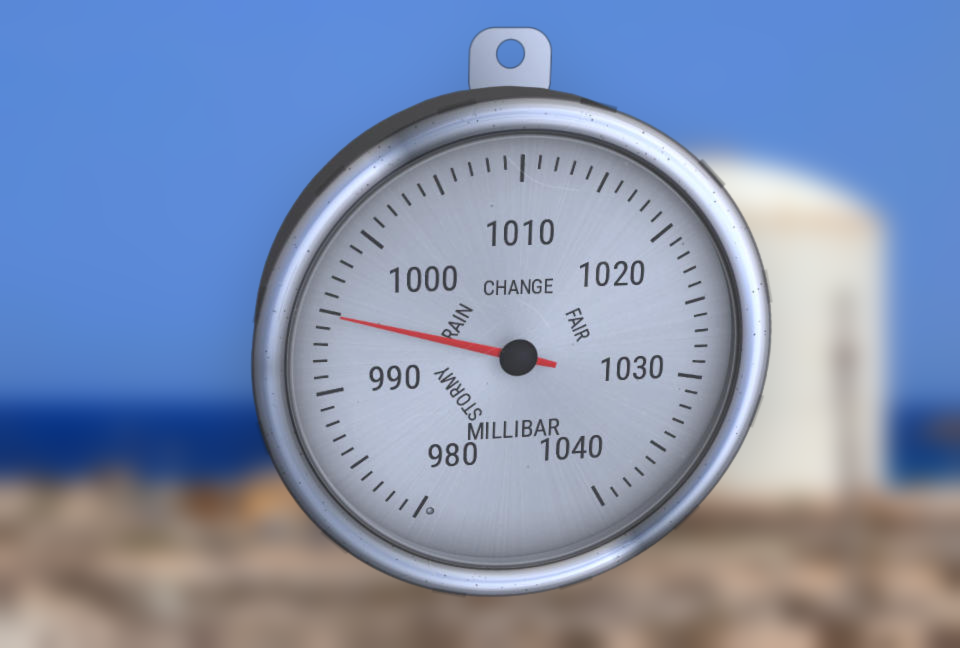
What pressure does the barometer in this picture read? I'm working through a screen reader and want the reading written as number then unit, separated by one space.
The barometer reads 995 mbar
